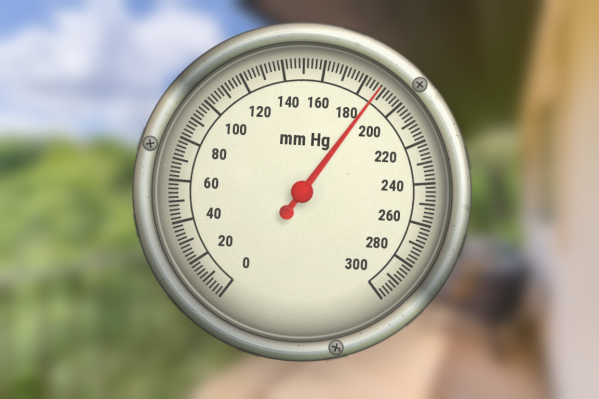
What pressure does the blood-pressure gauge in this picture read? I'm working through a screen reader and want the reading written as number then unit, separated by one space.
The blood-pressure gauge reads 188 mmHg
